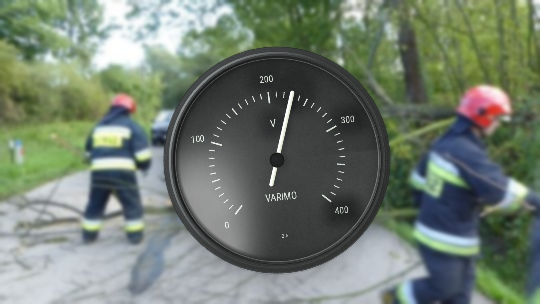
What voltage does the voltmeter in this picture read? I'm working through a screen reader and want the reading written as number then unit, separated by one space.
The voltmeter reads 230 V
